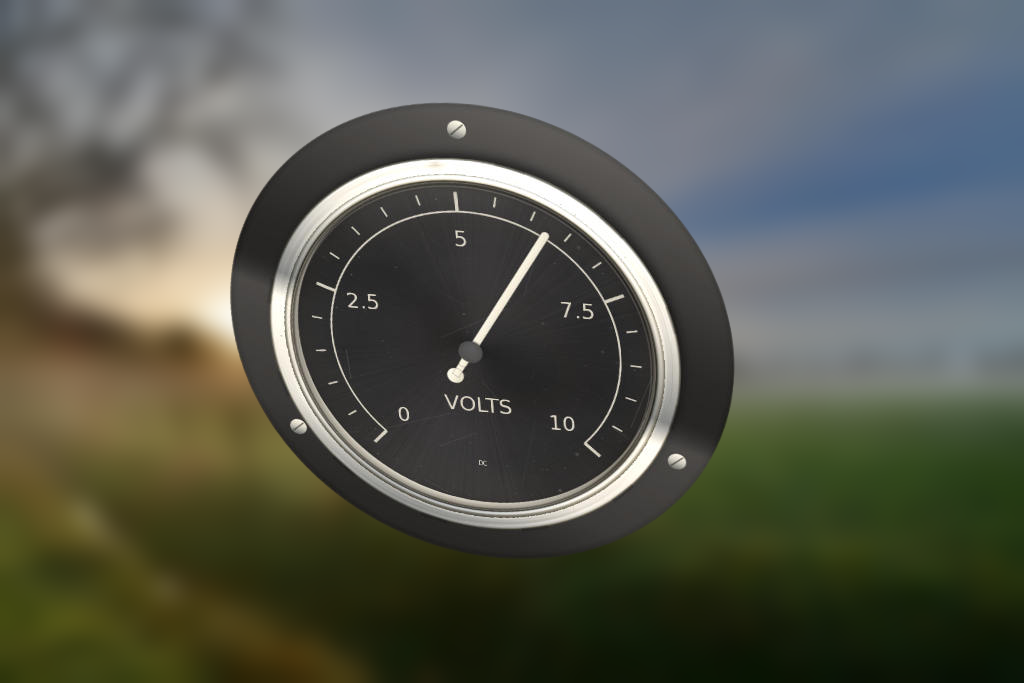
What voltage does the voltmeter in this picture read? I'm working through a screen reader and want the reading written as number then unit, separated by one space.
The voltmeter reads 6.25 V
